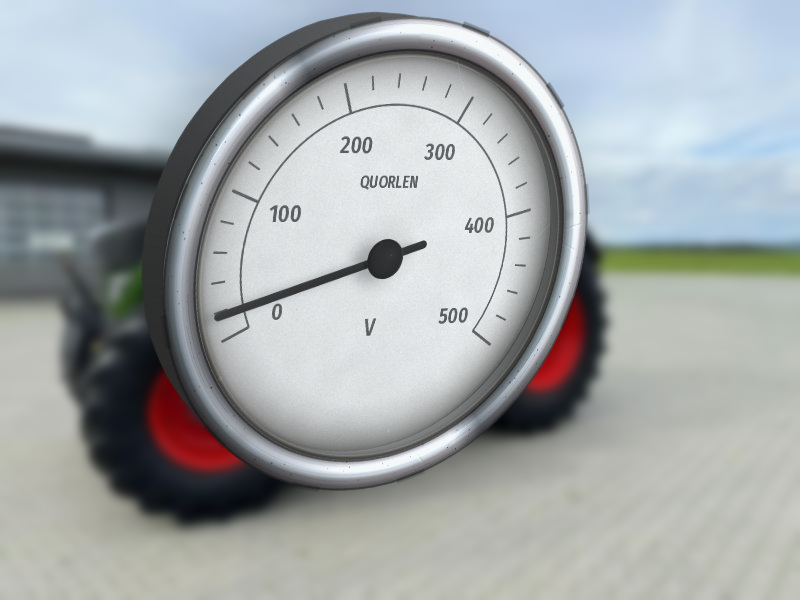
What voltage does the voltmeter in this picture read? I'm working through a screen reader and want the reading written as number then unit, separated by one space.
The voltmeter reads 20 V
